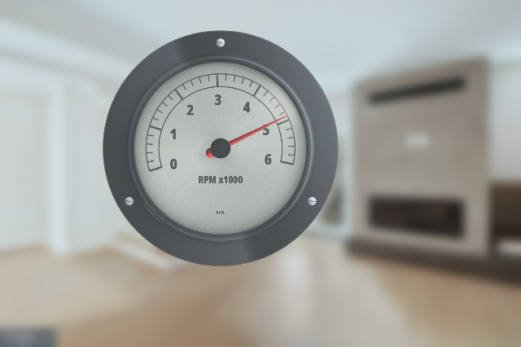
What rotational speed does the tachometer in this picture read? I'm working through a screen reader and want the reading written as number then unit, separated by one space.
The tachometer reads 4900 rpm
